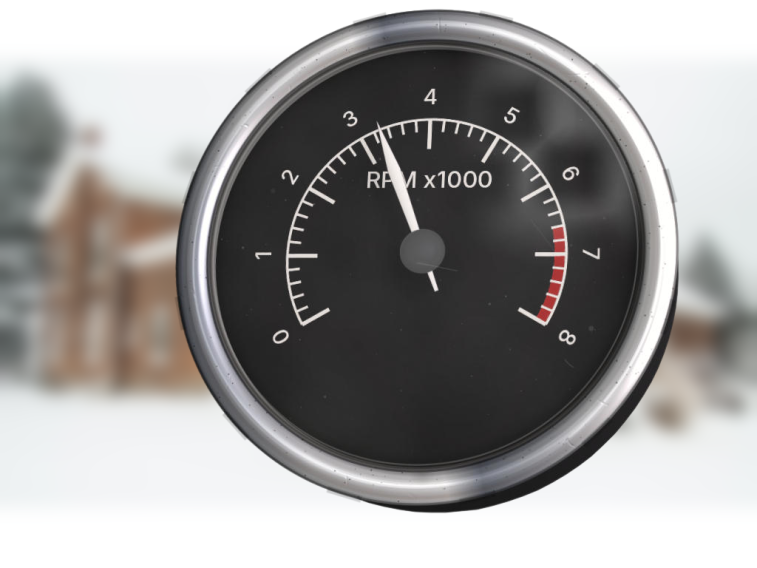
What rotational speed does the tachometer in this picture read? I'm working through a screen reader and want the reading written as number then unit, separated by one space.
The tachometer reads 3300 rpm
